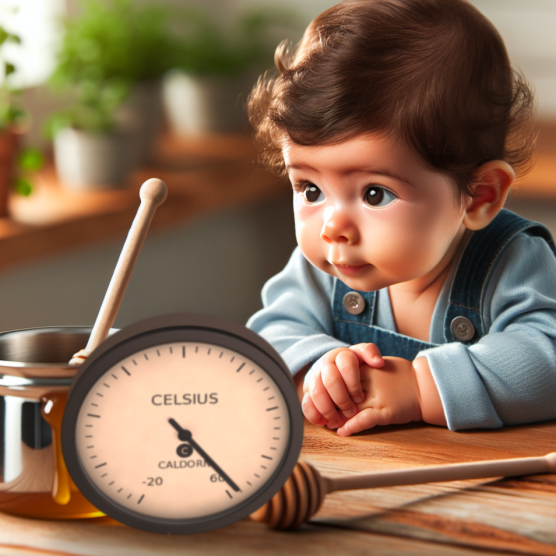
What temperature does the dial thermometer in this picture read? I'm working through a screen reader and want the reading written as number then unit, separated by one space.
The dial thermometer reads 58 °C
